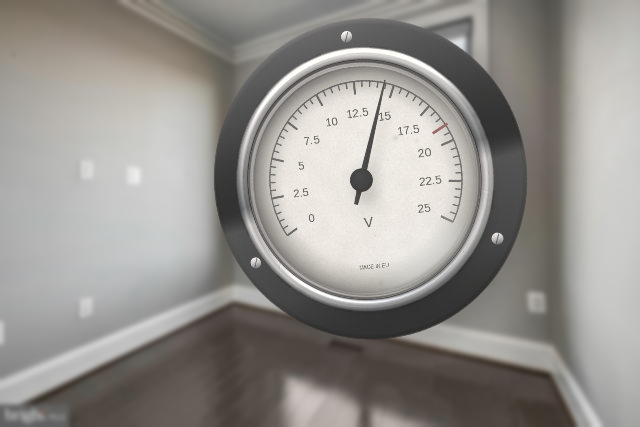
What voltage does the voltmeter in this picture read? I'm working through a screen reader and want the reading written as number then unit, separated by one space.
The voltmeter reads 14.5 V
